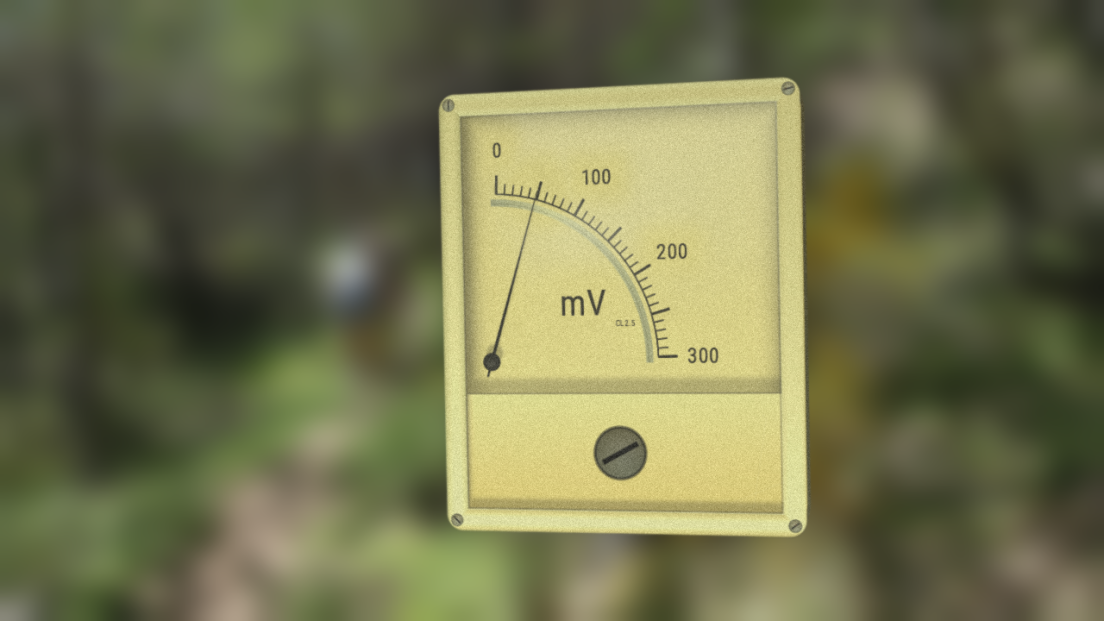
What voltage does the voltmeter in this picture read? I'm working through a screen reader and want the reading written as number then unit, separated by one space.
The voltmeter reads 50 mV
